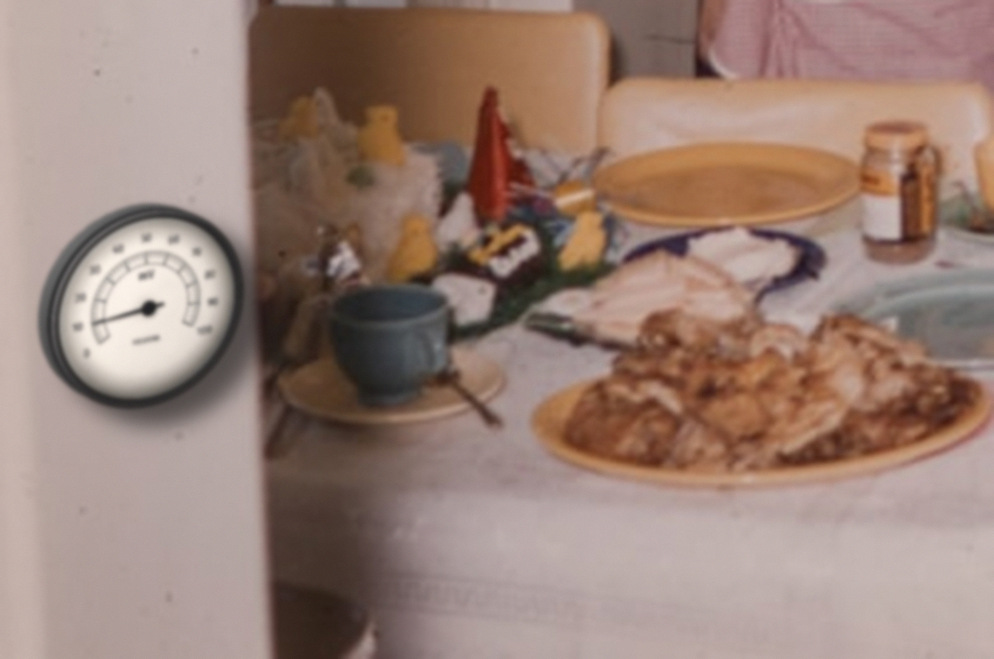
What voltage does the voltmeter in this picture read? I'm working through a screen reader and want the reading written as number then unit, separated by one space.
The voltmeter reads 10 mV
